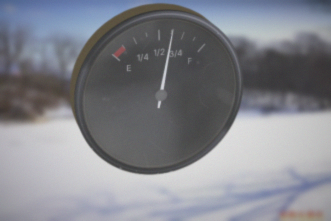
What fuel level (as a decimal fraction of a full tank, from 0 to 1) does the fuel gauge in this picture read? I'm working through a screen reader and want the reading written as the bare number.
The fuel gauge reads 0.625
